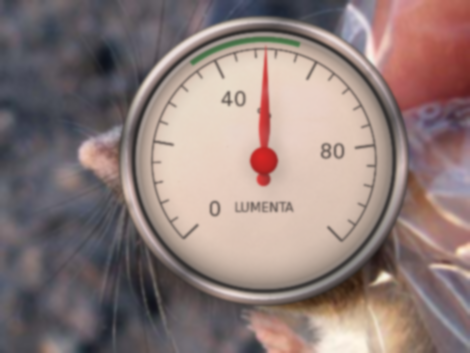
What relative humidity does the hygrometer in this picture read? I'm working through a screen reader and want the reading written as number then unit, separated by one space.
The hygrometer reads 50 %
